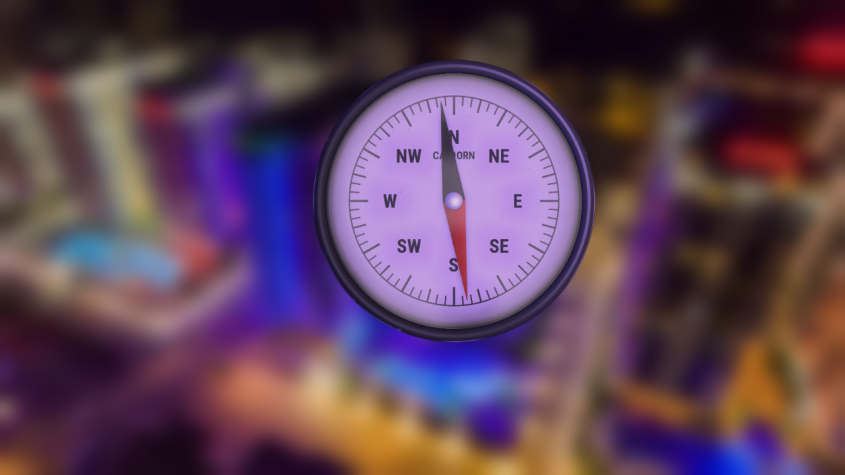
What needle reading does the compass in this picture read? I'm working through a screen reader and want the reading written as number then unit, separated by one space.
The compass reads 172.5 °
